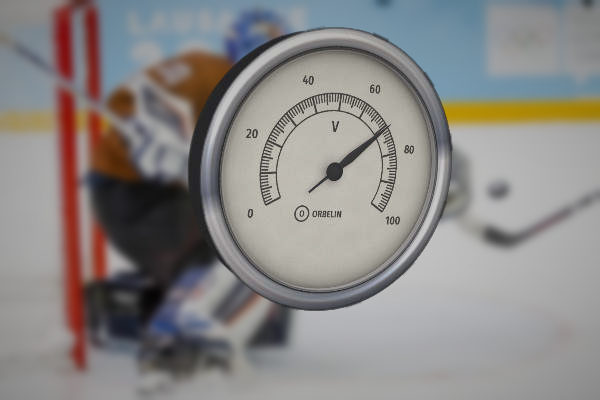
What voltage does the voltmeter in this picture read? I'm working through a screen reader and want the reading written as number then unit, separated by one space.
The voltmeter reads 70 V
